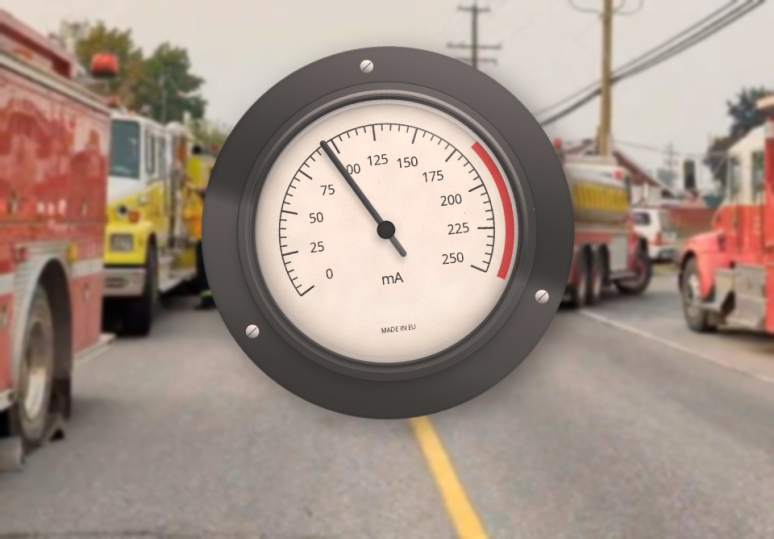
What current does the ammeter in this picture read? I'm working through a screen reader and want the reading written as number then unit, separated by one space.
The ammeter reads 95 mA
